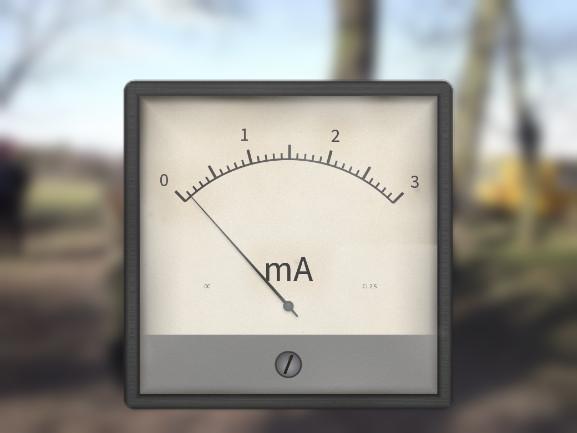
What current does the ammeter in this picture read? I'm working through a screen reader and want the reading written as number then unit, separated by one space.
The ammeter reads 0.1 mA
